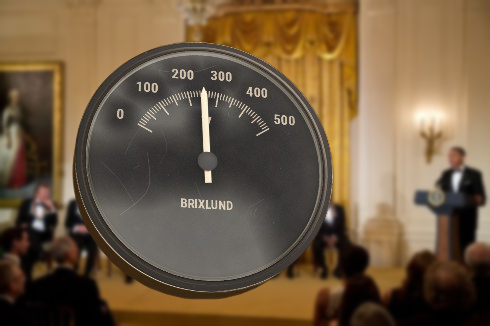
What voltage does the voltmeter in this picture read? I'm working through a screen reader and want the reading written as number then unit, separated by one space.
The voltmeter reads 250 V
